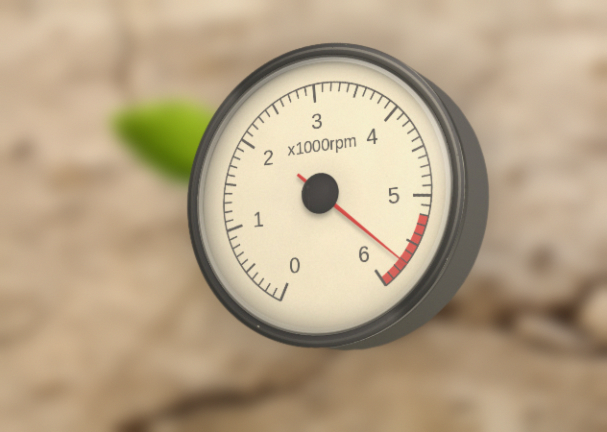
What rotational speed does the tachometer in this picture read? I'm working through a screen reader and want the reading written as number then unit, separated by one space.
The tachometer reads 5700 rpm
